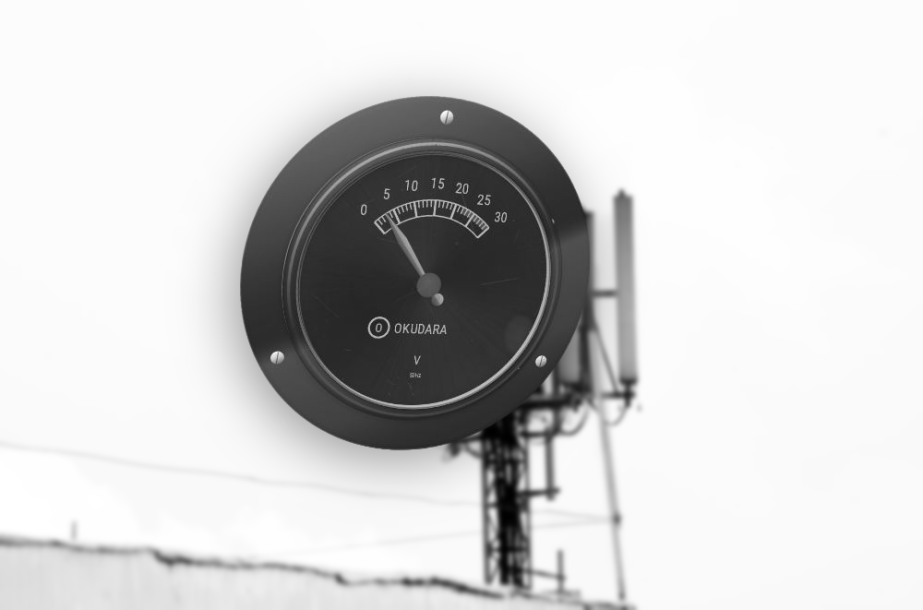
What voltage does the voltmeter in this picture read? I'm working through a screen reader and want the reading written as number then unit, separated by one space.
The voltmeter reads 3 V
